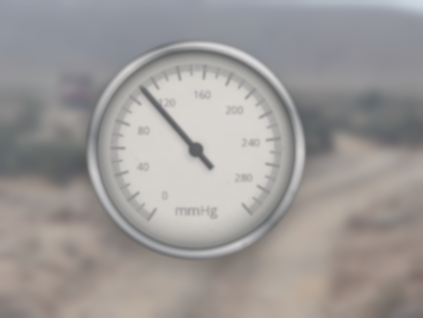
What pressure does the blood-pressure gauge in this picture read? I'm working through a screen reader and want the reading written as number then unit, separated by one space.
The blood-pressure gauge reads 110 mmHg
